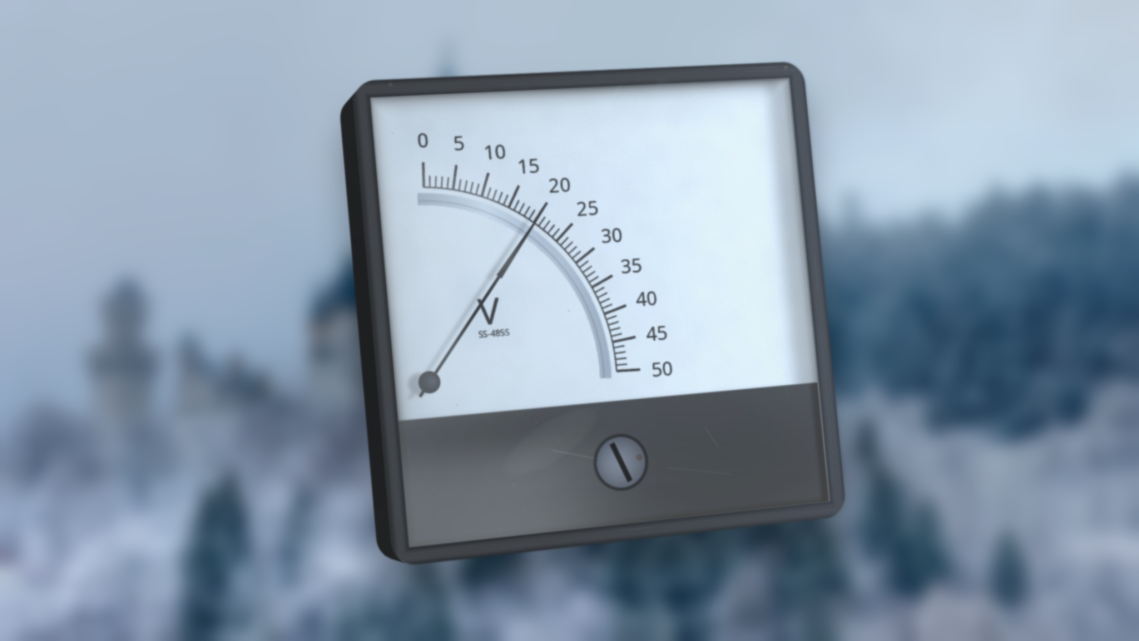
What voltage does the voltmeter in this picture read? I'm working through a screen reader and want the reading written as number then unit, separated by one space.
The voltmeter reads 20 V
